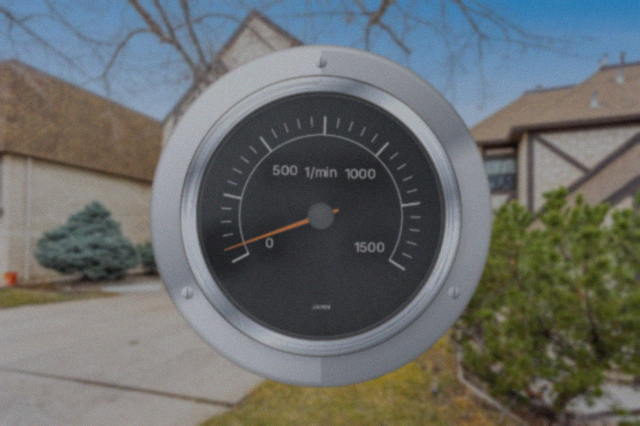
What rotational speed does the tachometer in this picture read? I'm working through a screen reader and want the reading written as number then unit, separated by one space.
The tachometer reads 50 rpm
